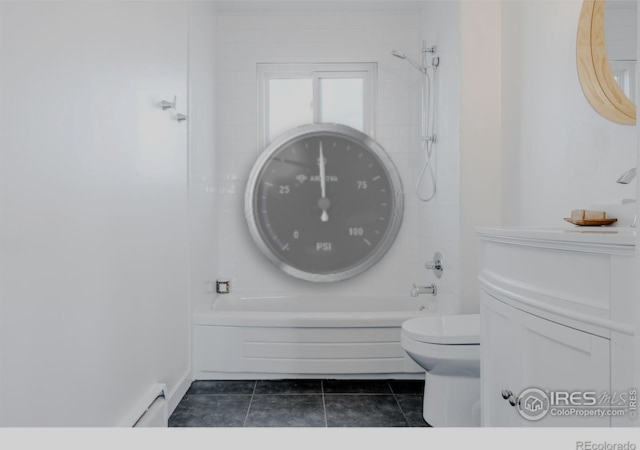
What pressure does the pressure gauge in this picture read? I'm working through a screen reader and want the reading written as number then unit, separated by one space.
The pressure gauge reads 50 psi
